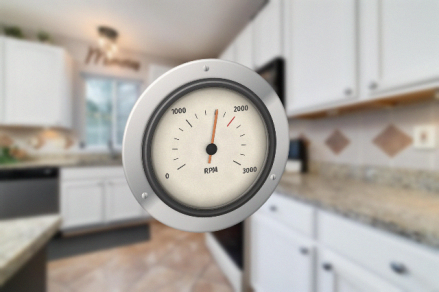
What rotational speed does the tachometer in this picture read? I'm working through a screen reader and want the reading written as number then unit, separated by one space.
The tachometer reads 1600 rpm
